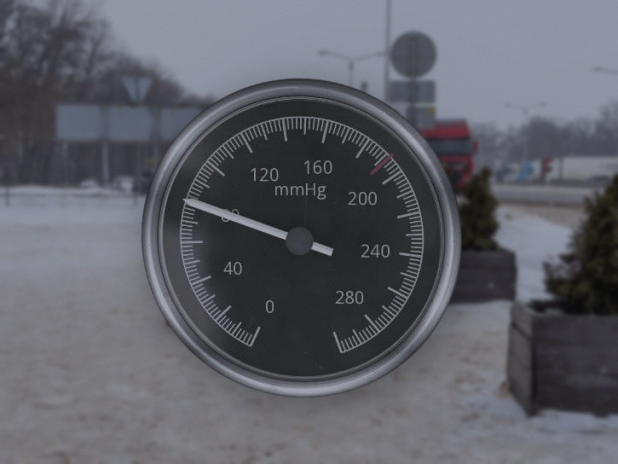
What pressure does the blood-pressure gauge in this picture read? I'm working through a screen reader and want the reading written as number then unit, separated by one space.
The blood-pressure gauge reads 80 mmHg
